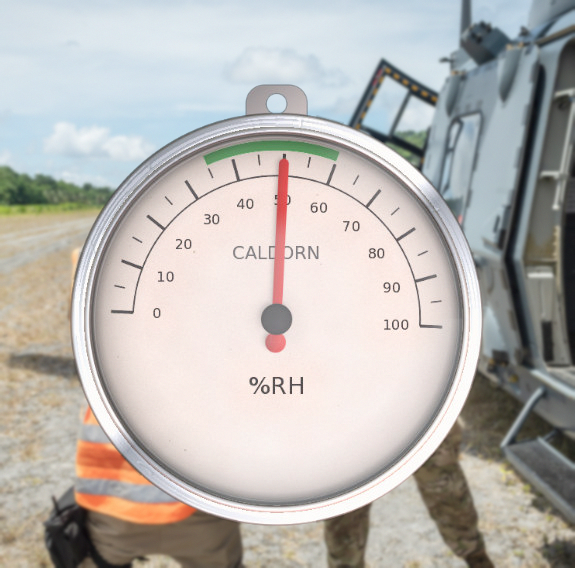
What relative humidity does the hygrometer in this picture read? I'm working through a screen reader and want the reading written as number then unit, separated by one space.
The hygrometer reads 50 %
